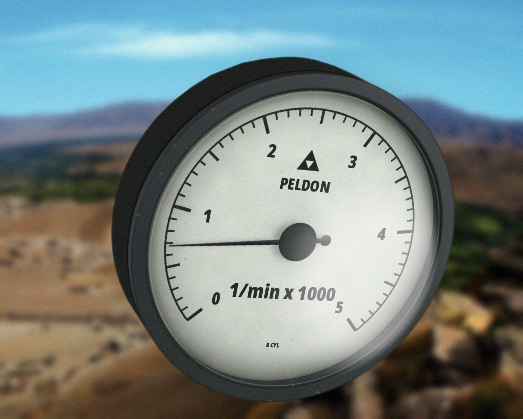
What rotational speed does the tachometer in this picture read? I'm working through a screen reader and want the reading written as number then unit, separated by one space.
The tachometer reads 700 rpm
